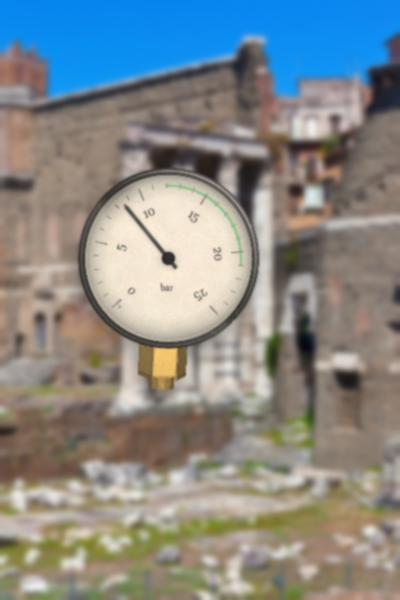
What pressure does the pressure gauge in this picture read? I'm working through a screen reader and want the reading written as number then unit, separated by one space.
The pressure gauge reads 8.5 bar
